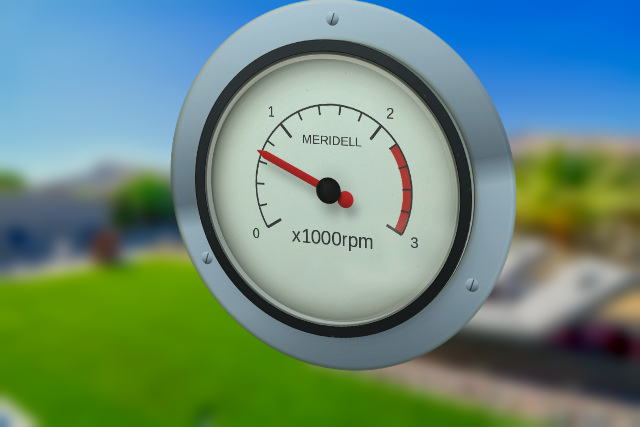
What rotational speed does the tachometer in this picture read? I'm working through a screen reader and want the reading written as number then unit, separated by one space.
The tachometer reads 700 rpm
